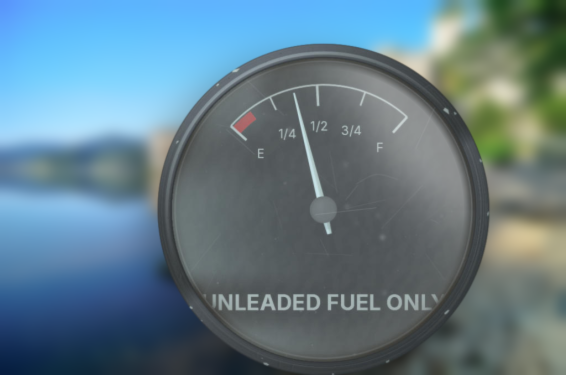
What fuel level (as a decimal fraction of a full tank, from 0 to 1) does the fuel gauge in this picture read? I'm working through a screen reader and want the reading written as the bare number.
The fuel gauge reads 0.375
